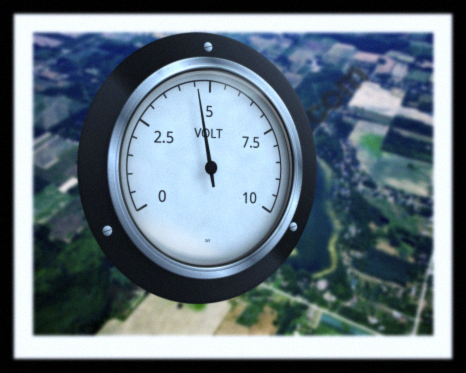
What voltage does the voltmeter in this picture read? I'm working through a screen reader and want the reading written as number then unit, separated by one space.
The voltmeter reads 4.5 V
